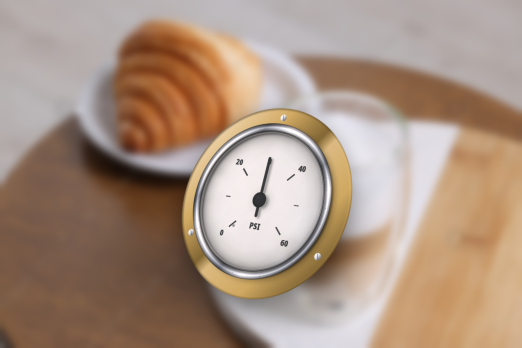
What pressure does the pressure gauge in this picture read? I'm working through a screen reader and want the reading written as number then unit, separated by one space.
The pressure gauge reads 30 psi
